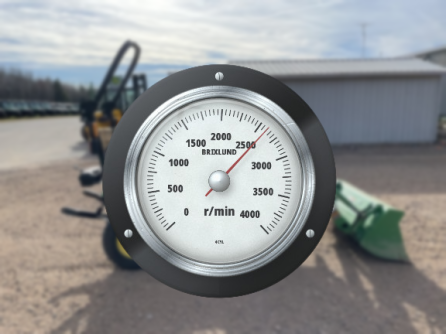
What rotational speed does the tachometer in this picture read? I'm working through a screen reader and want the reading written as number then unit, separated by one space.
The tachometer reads 2600 rpm
